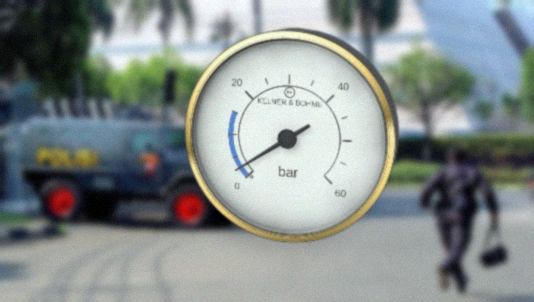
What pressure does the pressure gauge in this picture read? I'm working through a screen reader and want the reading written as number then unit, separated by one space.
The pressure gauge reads 2.5 bar
